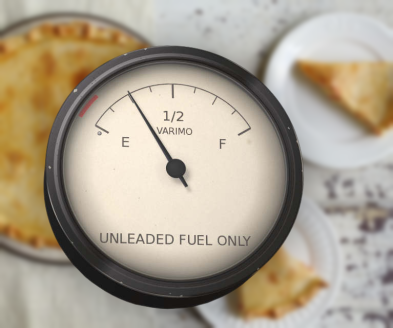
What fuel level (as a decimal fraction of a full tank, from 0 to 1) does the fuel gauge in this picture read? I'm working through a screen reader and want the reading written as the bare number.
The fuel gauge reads 0.25
